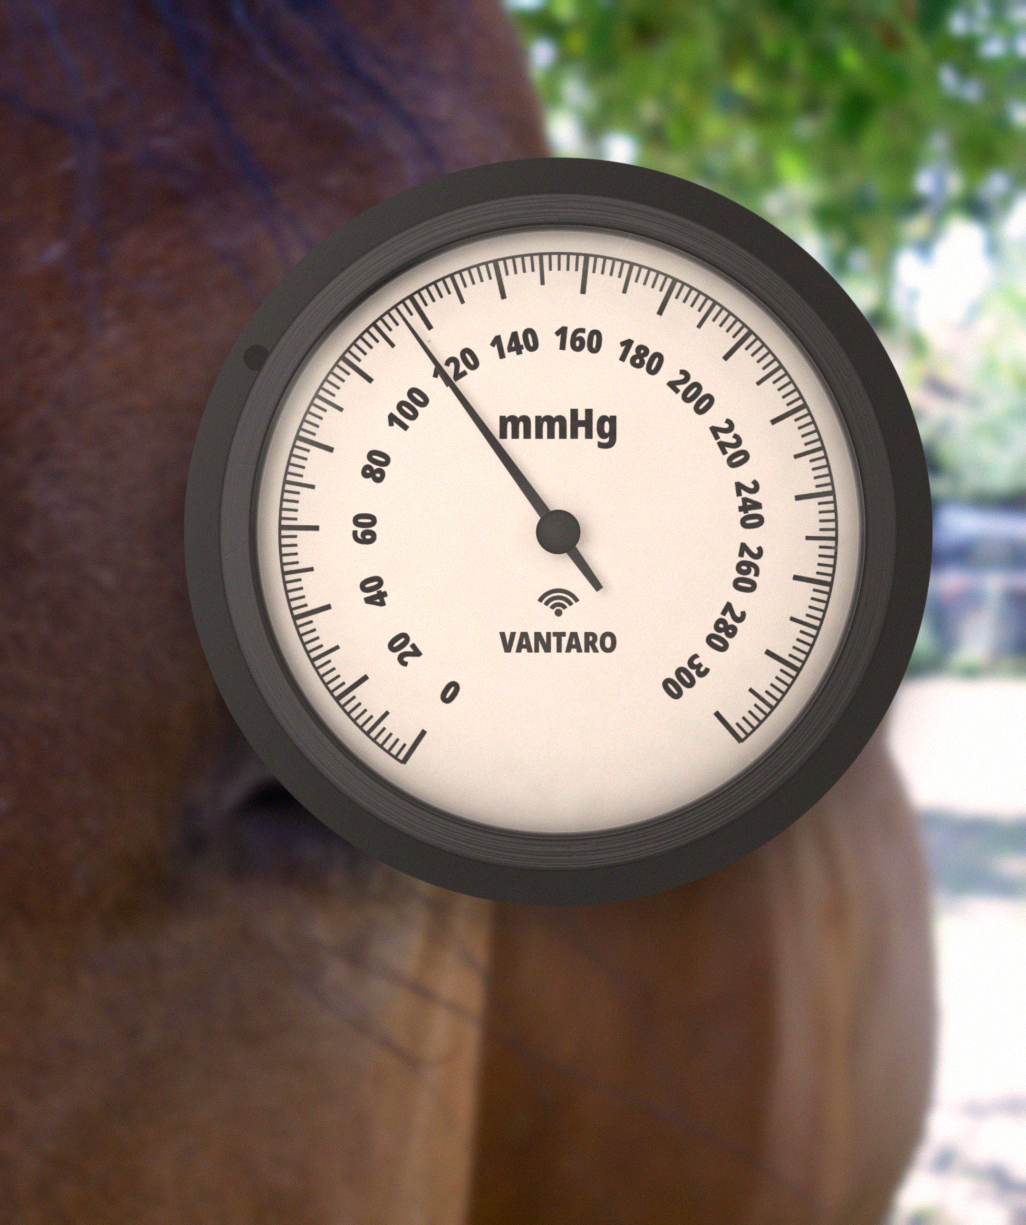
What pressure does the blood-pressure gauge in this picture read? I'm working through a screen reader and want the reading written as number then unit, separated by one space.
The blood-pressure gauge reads 116 mmHg
